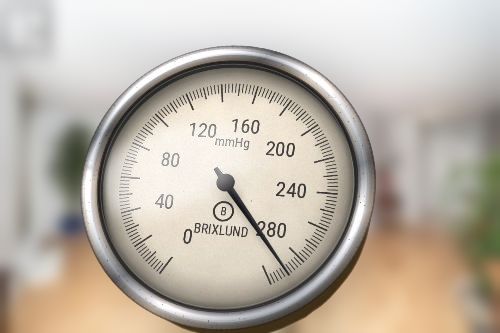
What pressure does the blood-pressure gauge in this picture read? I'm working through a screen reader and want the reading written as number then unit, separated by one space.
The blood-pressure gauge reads 290 mmHg
